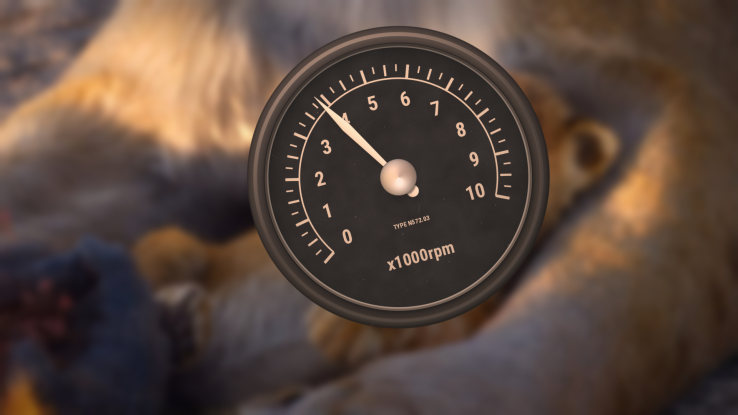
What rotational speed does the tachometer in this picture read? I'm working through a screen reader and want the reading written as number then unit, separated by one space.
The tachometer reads 3875 rpm
